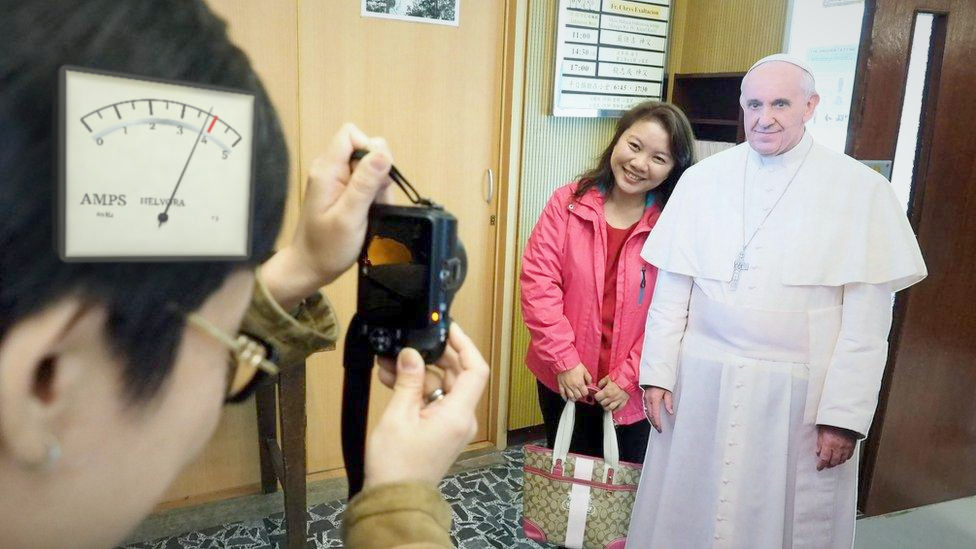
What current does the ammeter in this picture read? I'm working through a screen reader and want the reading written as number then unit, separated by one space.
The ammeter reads 3.75 A
